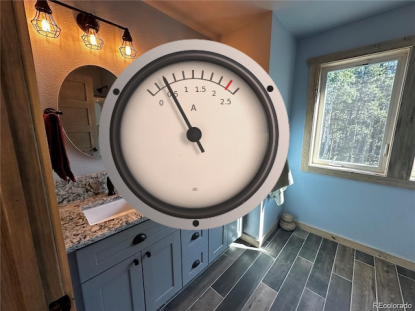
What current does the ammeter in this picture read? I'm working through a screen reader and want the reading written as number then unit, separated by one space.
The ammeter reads 0.5 A
